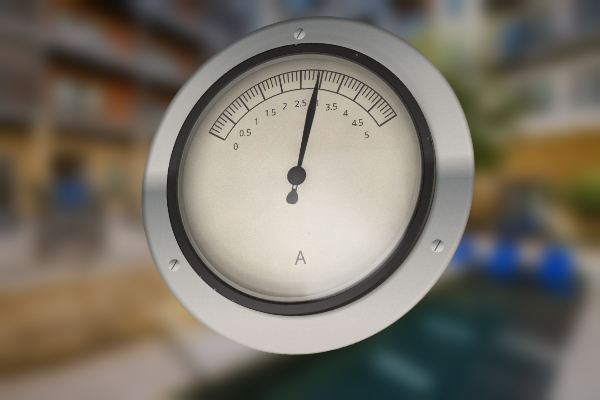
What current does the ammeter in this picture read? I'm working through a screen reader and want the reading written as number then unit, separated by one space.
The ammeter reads 3 A
